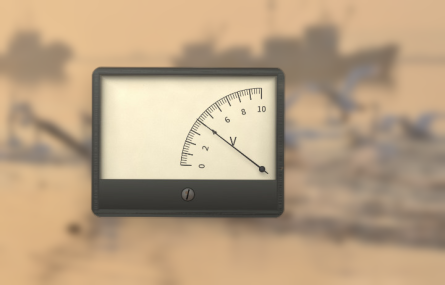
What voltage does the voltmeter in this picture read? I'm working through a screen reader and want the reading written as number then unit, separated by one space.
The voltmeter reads 4 V
